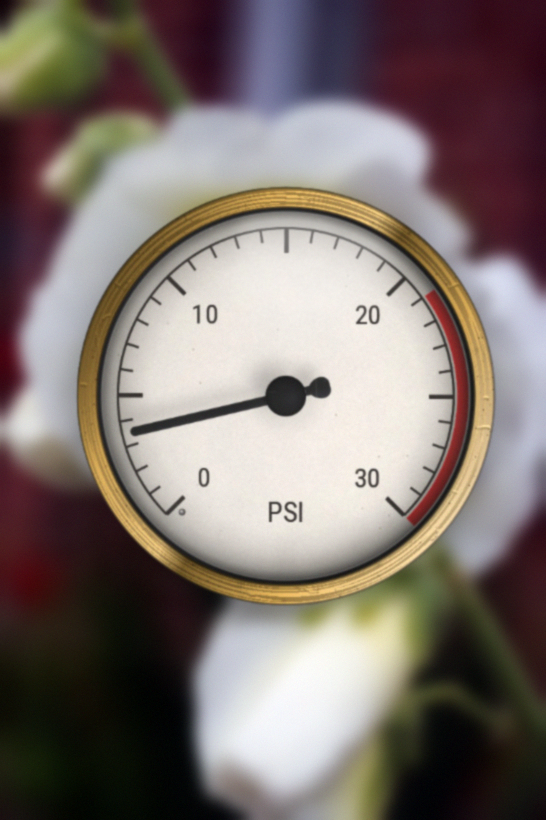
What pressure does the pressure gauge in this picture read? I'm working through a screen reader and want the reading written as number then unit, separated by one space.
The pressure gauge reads 3.5 psi
